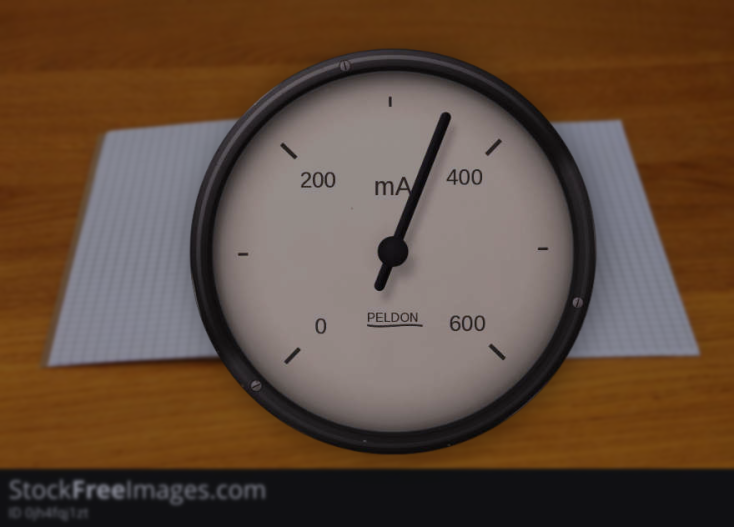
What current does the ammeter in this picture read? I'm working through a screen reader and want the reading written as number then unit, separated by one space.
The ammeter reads 350 mA
